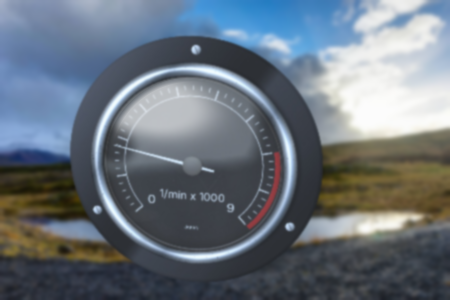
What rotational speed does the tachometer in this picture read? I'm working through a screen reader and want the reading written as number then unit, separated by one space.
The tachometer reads 1800 rpm
